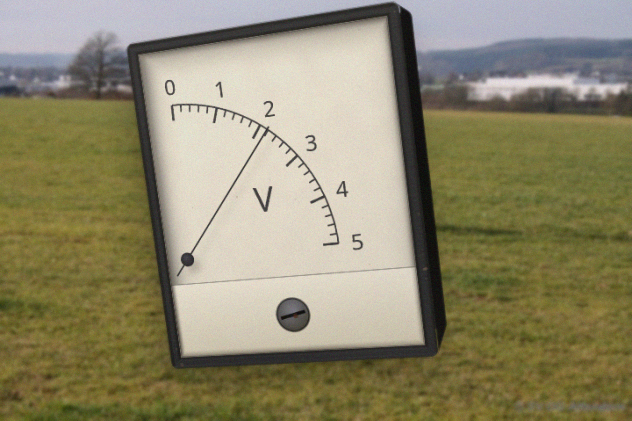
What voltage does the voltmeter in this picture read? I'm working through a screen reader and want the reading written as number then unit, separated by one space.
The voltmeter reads 2.2 V
